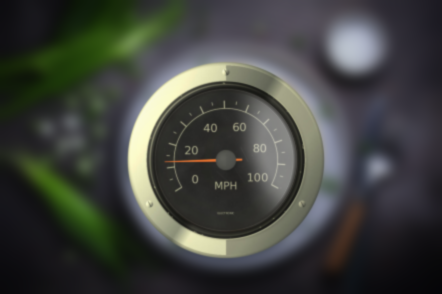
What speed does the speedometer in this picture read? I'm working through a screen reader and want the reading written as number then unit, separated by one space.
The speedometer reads 12.5 mph
